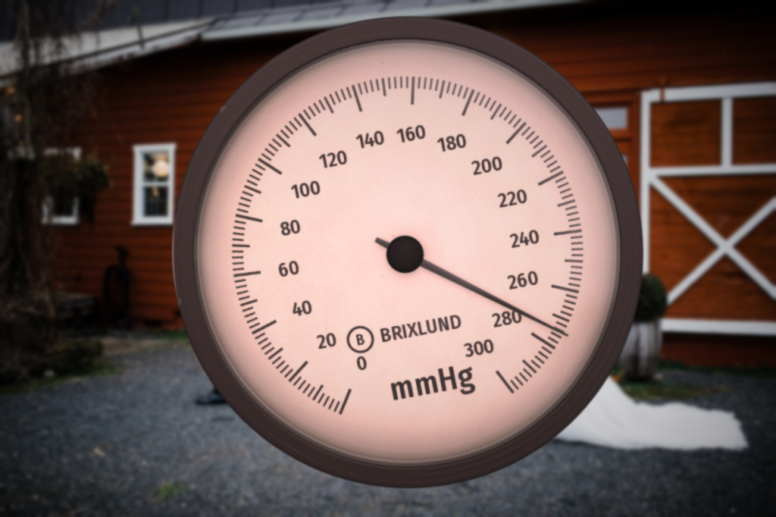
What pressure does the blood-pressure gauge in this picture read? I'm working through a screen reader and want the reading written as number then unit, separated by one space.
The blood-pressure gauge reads 274 mmHg
